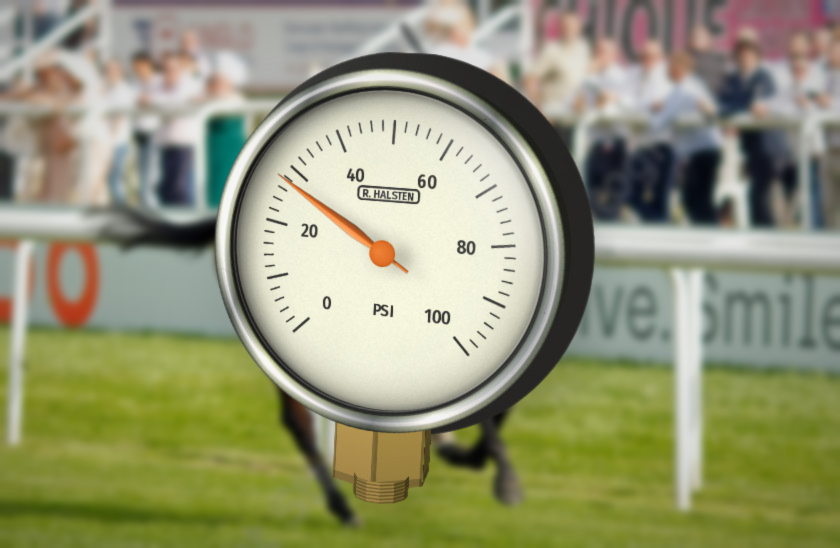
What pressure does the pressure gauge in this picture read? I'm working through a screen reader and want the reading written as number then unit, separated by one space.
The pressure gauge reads 28 psi
